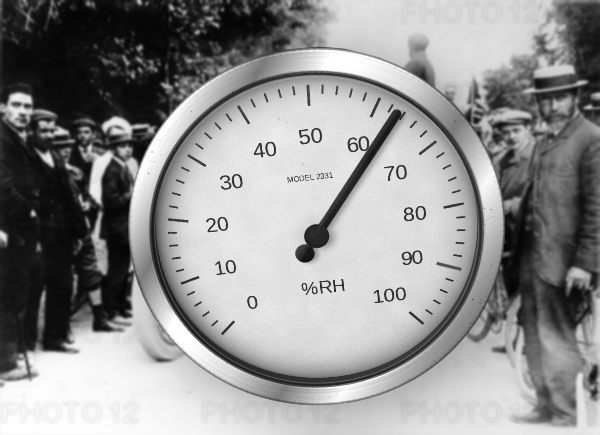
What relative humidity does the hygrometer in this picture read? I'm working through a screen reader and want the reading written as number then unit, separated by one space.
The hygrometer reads 63 %
